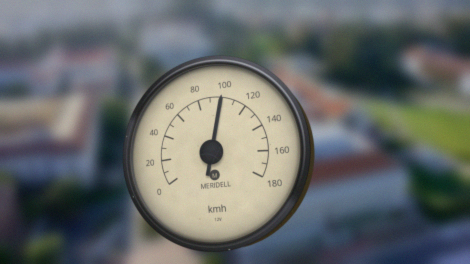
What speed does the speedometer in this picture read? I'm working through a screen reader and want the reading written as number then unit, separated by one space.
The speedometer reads 100 km/h
